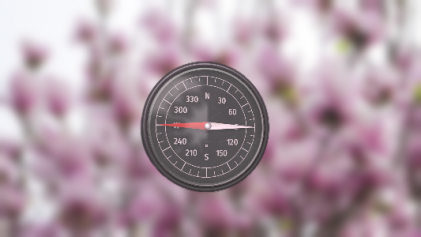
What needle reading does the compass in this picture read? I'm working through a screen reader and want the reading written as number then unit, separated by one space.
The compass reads 270 °
